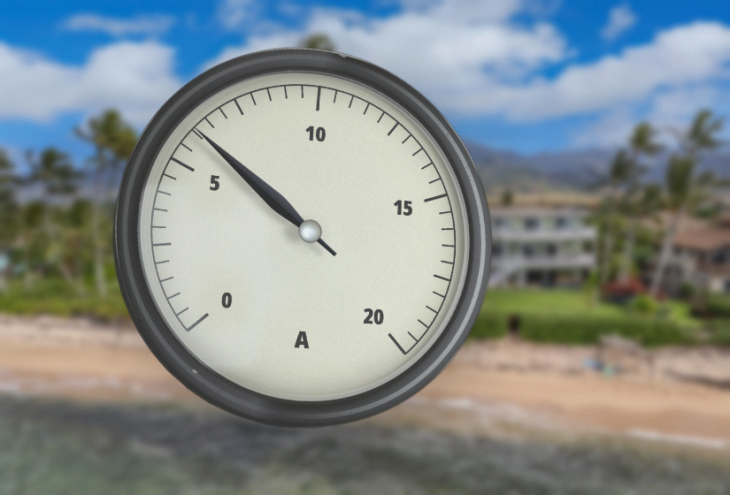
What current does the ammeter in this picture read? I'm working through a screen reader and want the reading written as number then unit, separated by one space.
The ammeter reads 6 A
